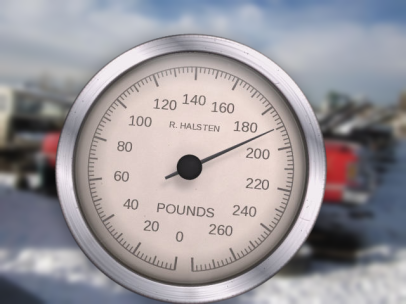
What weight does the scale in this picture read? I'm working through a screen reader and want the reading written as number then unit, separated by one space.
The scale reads 190 lb
